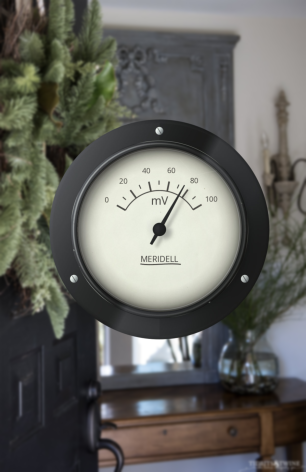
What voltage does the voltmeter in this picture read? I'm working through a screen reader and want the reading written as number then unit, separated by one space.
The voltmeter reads 75 mV
